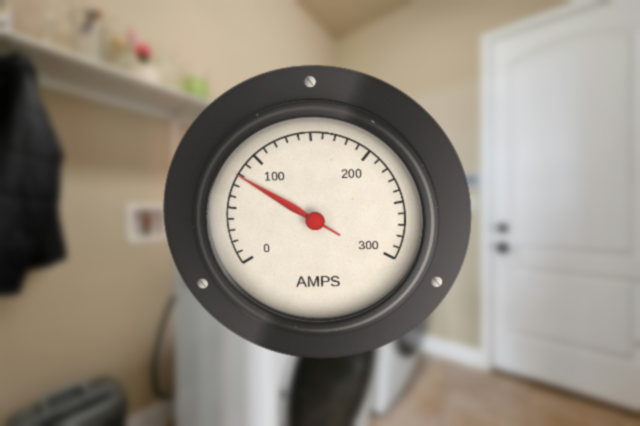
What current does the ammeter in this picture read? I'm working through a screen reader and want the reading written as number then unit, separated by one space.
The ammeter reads 80 A
